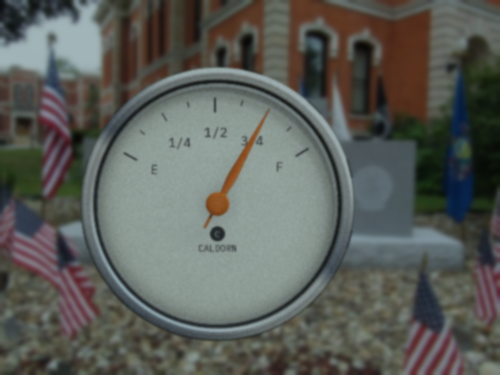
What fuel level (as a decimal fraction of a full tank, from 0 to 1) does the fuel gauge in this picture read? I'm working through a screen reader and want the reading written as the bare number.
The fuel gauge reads 0.75
